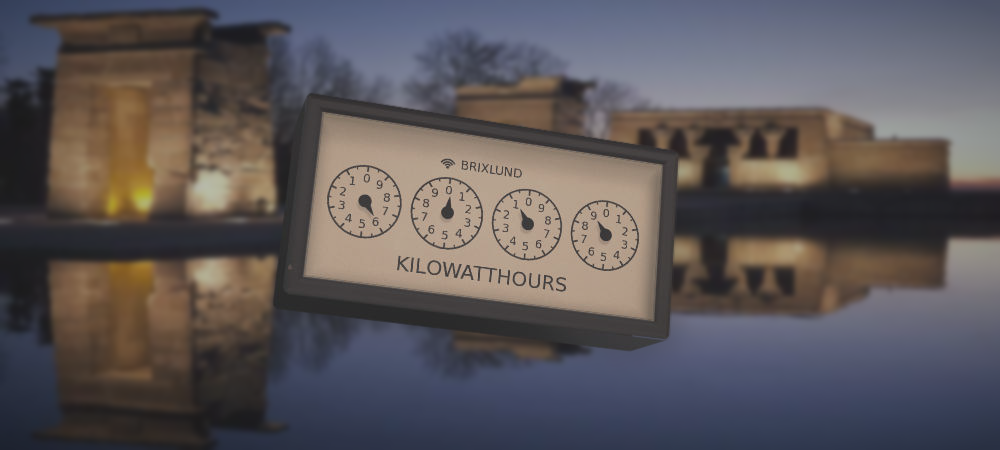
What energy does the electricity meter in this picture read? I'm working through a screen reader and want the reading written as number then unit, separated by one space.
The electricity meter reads 6009 kWh
